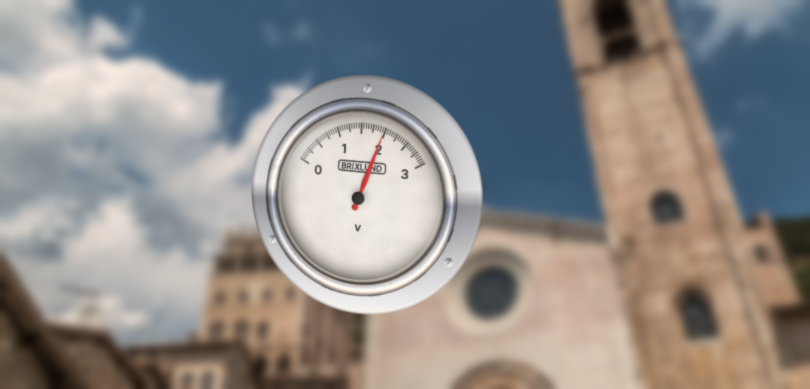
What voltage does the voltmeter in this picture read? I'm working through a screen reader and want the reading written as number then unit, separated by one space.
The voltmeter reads 2 V
